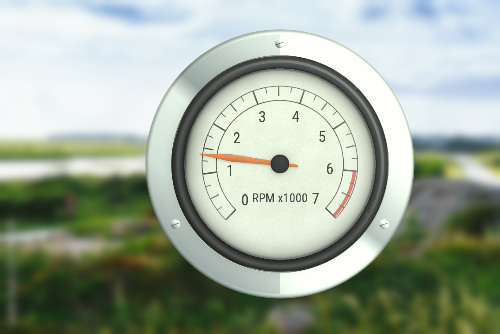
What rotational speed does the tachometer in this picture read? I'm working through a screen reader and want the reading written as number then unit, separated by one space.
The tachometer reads 1375 rpm
